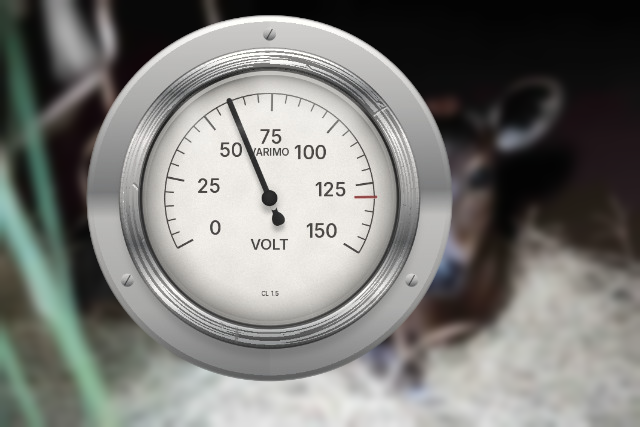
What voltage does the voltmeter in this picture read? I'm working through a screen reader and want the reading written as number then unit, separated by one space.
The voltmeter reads 60 V
